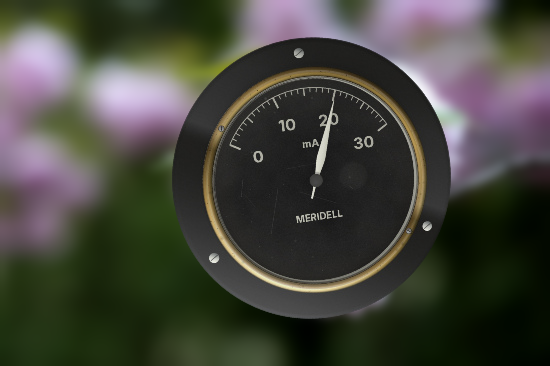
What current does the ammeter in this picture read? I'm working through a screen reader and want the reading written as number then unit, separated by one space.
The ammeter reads 20 mA
